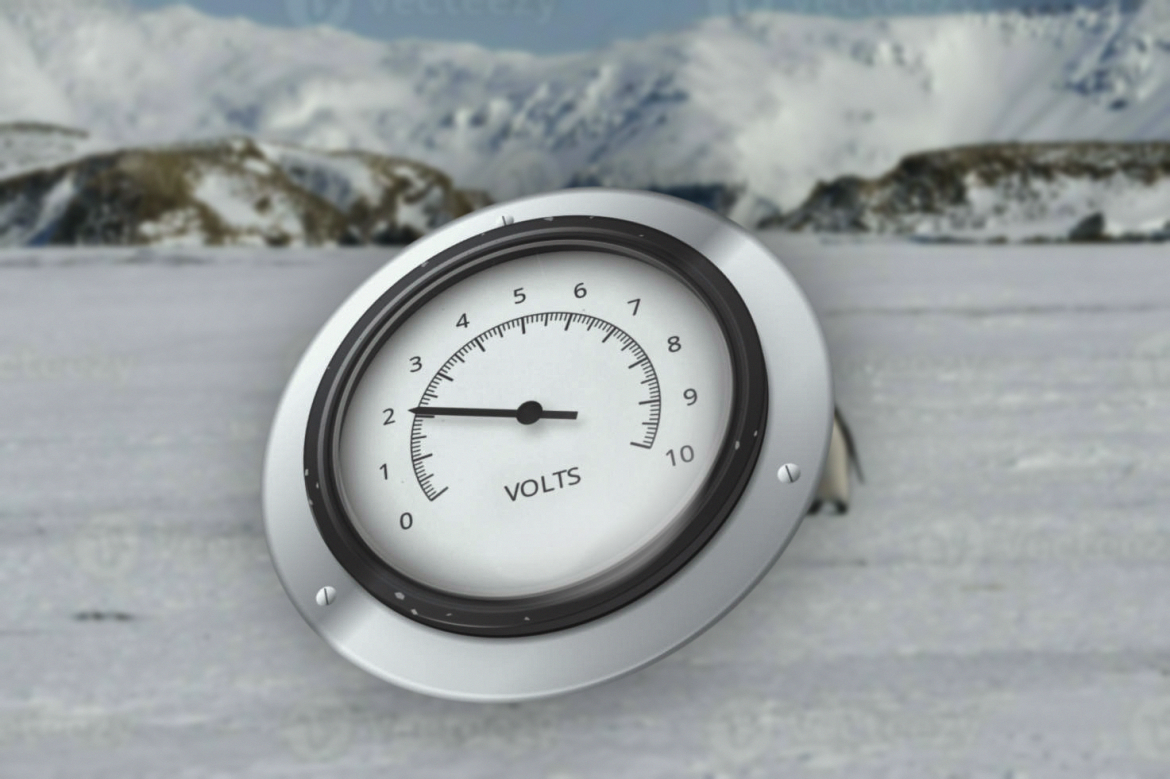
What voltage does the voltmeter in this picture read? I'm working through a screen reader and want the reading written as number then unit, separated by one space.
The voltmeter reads 2 V
